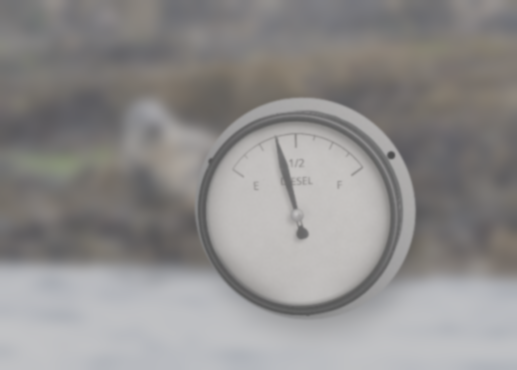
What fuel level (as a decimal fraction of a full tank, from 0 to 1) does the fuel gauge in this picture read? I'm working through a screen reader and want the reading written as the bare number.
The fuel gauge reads 0.375
